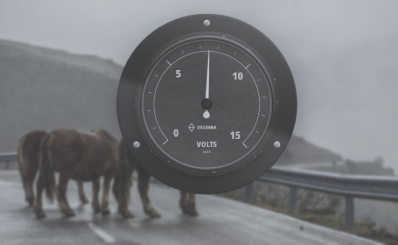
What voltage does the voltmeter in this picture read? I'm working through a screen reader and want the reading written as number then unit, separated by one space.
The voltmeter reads 7.5 V
